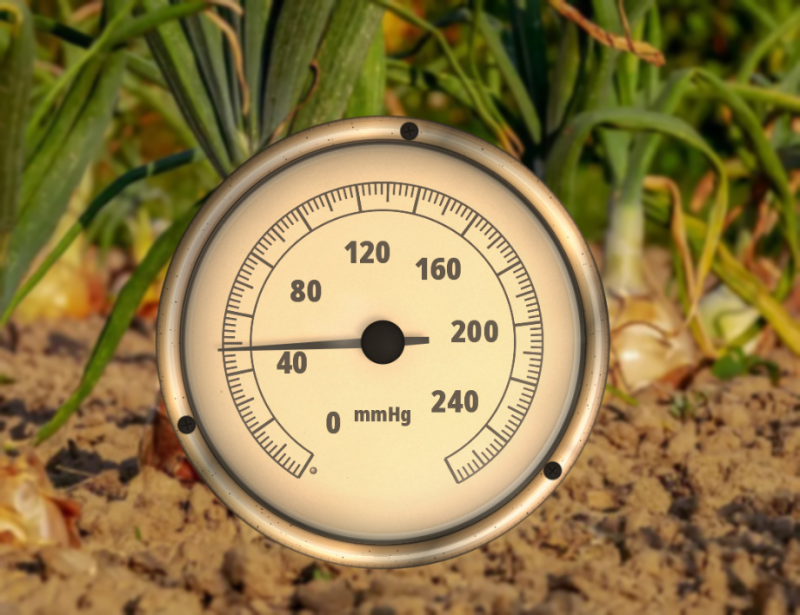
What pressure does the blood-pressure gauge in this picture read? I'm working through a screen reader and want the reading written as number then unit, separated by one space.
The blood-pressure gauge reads 48 mmHg
